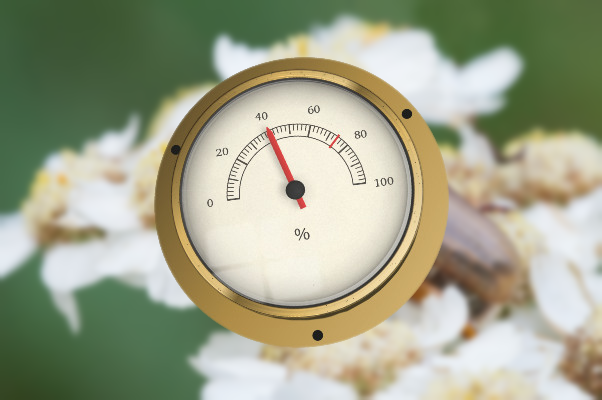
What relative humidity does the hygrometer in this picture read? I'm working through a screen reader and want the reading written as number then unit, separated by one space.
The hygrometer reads 40 %
